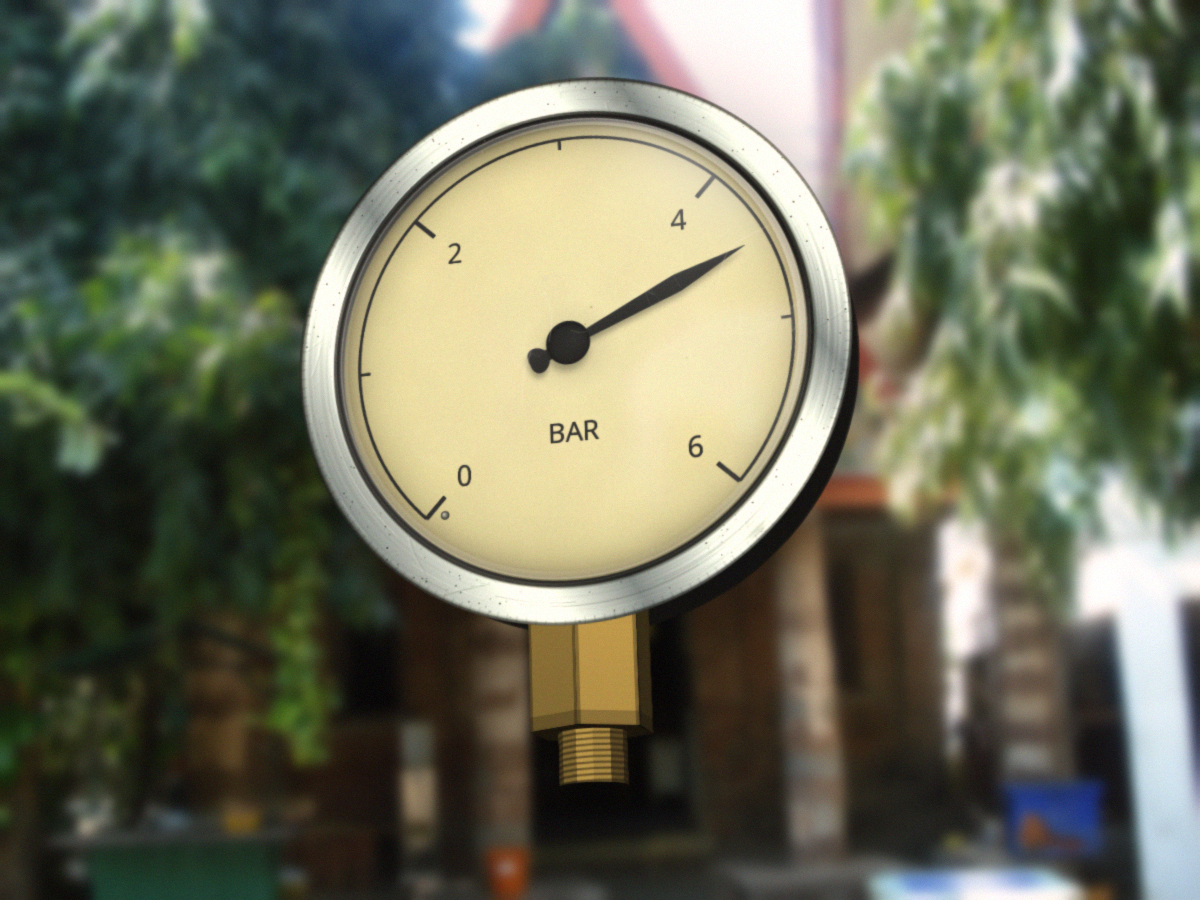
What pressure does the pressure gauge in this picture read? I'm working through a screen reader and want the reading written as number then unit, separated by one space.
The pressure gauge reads 4.5 bar
